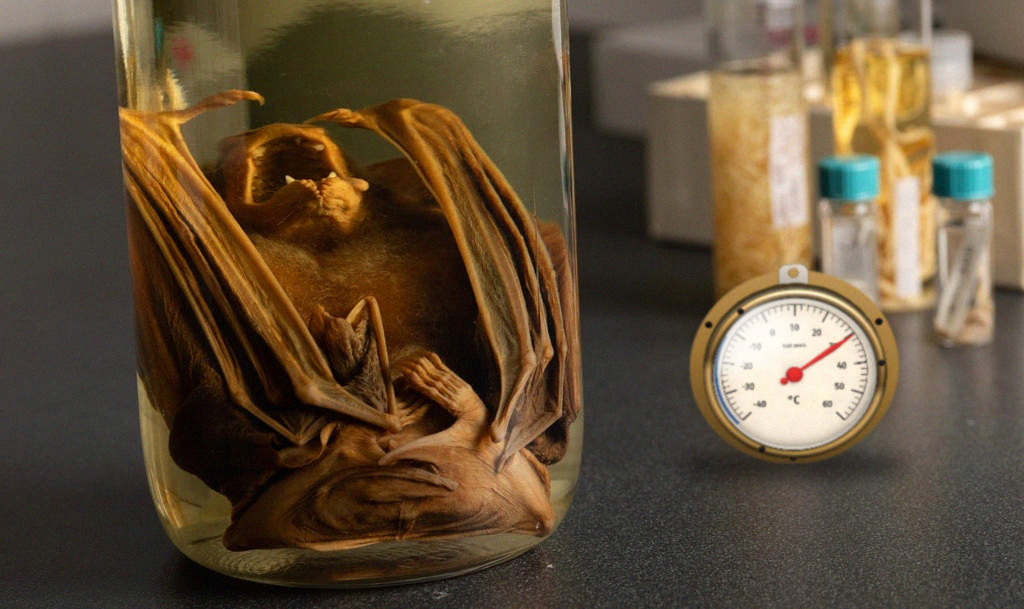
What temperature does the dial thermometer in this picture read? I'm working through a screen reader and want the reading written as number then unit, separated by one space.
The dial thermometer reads 30 °C
